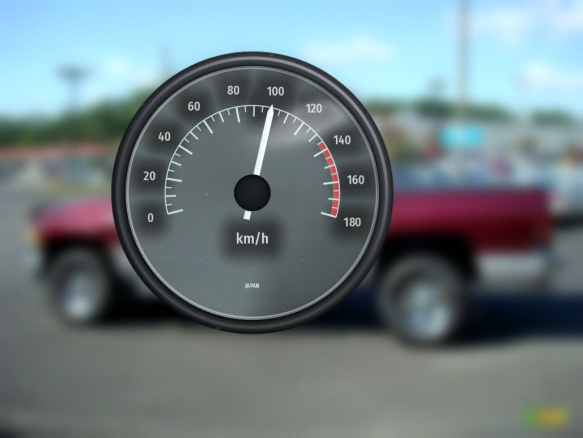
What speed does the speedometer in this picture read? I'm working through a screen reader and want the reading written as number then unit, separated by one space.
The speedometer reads 100 km/h
